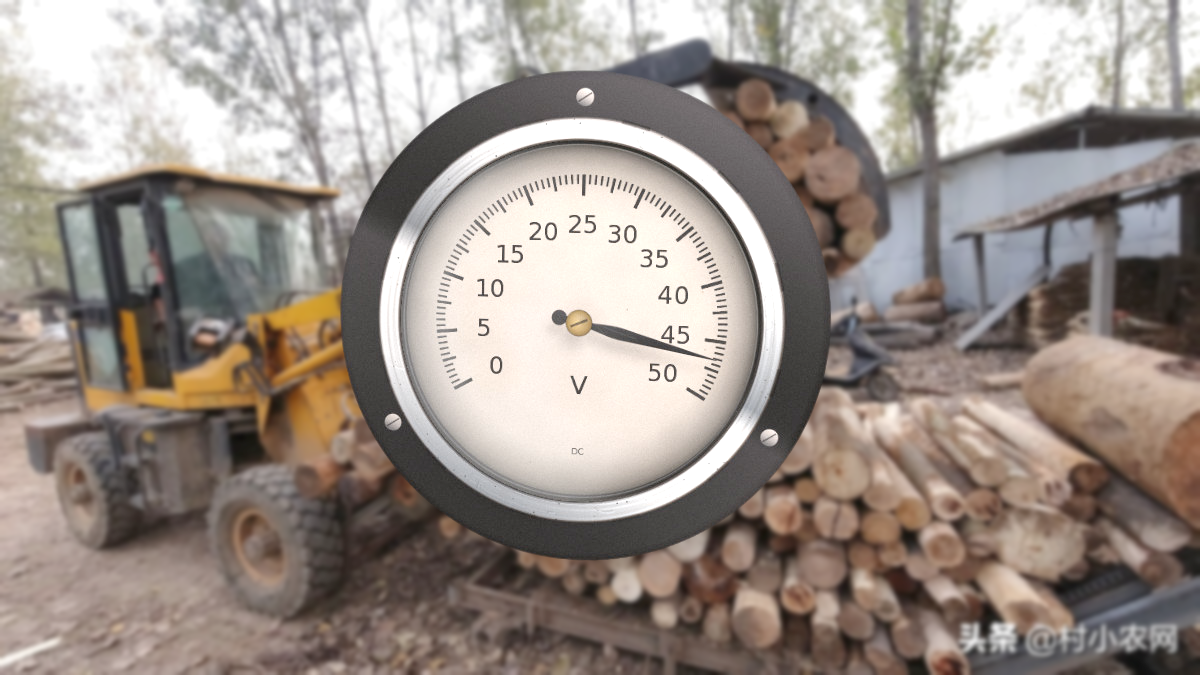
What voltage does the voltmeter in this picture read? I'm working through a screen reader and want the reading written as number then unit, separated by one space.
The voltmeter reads 46.5 V
